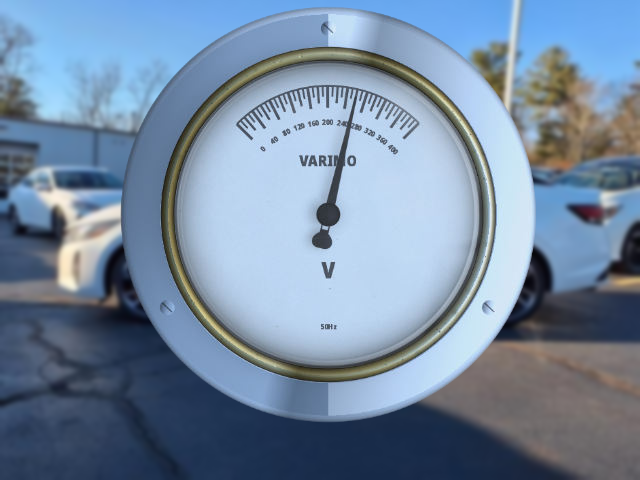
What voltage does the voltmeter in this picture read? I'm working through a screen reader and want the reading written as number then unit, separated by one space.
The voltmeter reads 260 V
